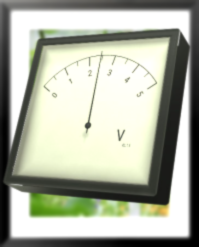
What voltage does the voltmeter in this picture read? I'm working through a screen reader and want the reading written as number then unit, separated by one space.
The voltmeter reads 2.5 V
